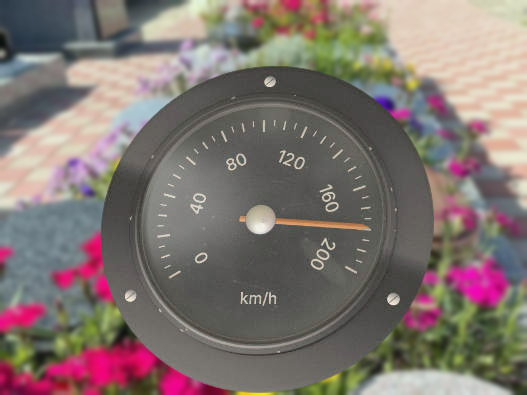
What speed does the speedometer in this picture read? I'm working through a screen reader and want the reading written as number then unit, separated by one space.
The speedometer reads 180 km/h
